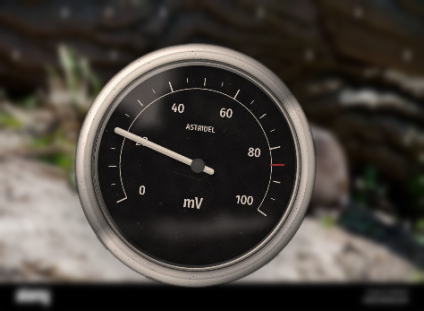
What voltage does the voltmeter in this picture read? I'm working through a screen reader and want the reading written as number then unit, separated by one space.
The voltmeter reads 20 mV
